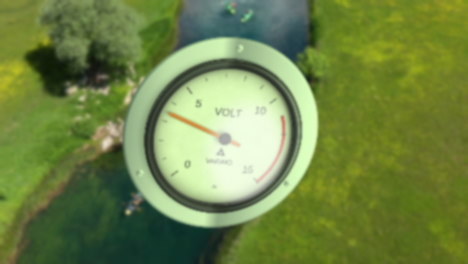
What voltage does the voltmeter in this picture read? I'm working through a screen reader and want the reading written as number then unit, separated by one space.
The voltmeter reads 3.5 V
